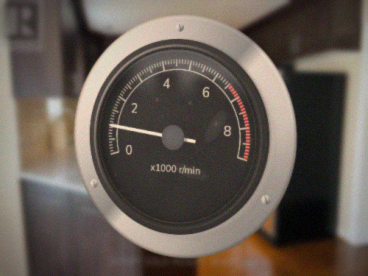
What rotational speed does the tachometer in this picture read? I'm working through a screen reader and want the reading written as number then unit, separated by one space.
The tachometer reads 1000 rpm
